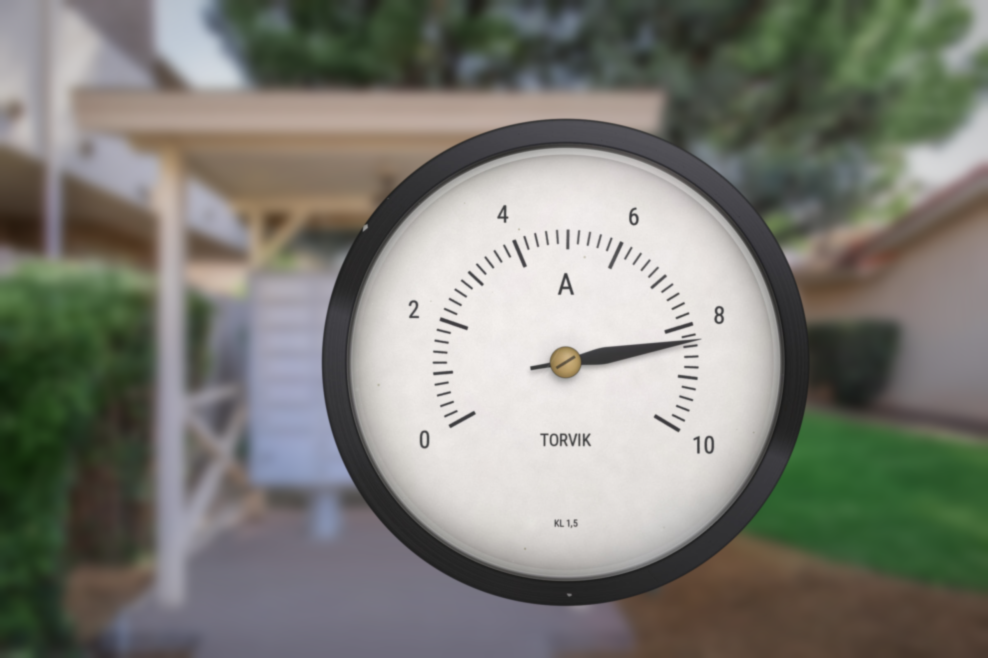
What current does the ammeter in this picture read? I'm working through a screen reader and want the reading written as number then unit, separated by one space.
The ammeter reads 8.3 A
